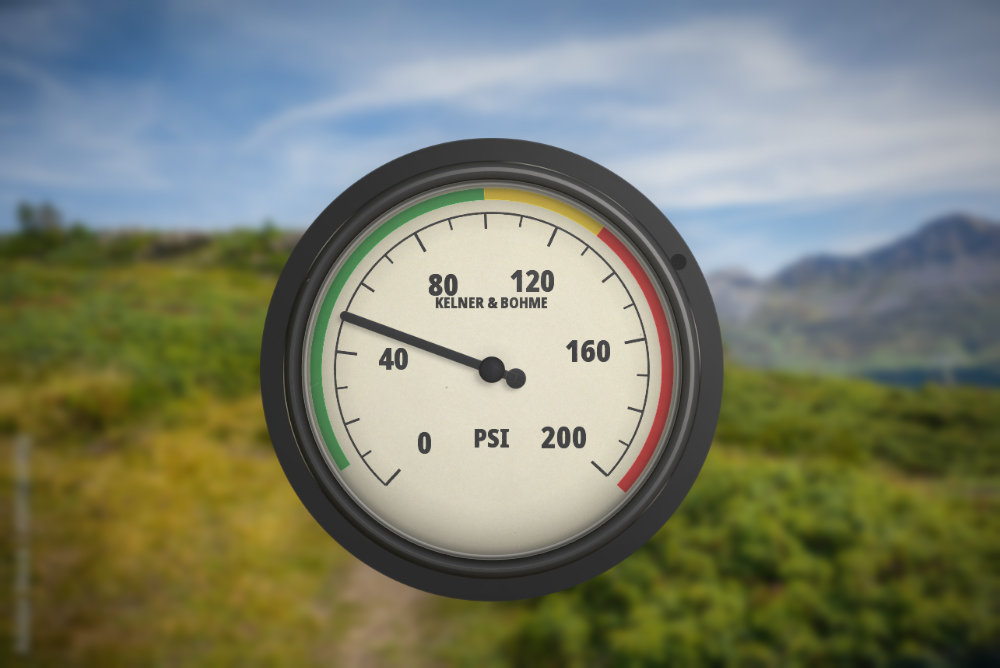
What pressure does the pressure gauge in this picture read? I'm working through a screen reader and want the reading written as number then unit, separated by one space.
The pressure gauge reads 50 psi
